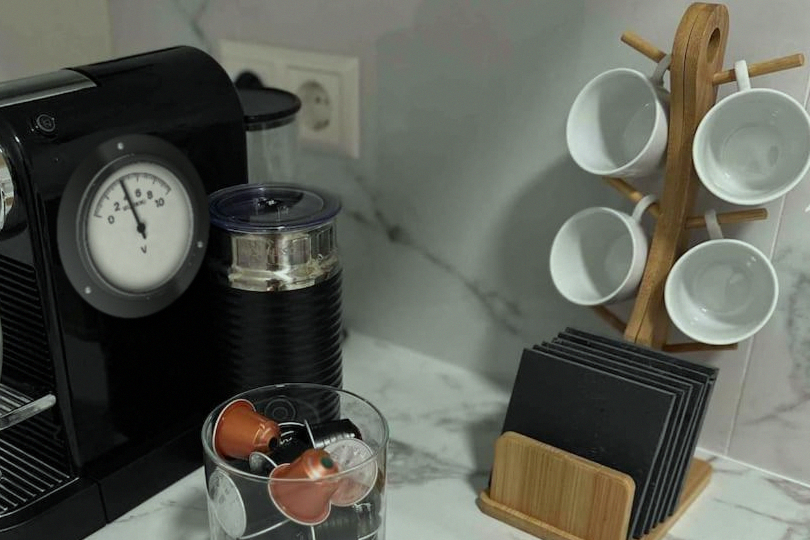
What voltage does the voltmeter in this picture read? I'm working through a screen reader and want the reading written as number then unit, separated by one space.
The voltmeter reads 4 V
